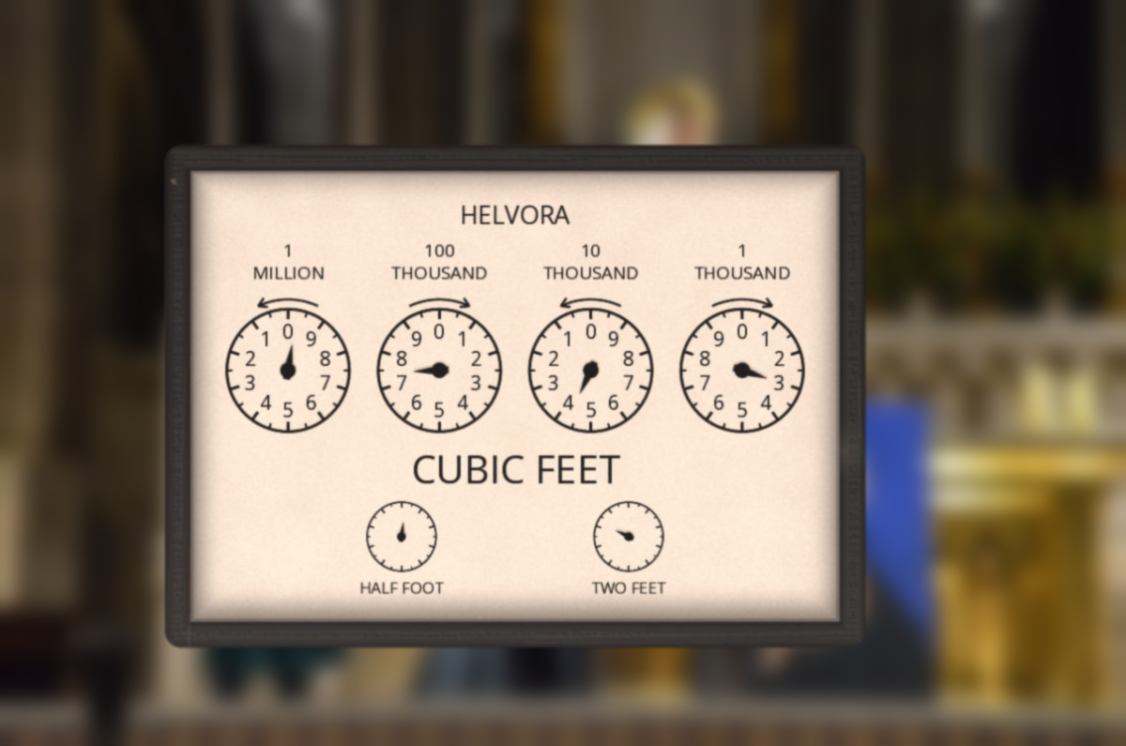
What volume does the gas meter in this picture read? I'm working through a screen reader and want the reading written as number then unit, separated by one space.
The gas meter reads 974300 ft³
